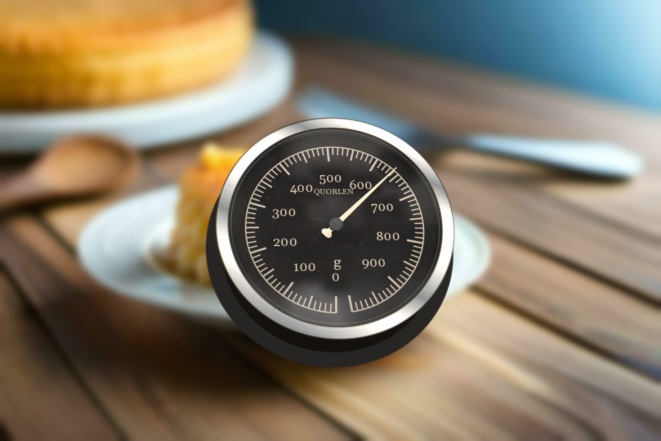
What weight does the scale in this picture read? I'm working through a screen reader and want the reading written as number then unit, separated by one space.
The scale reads 640 g
